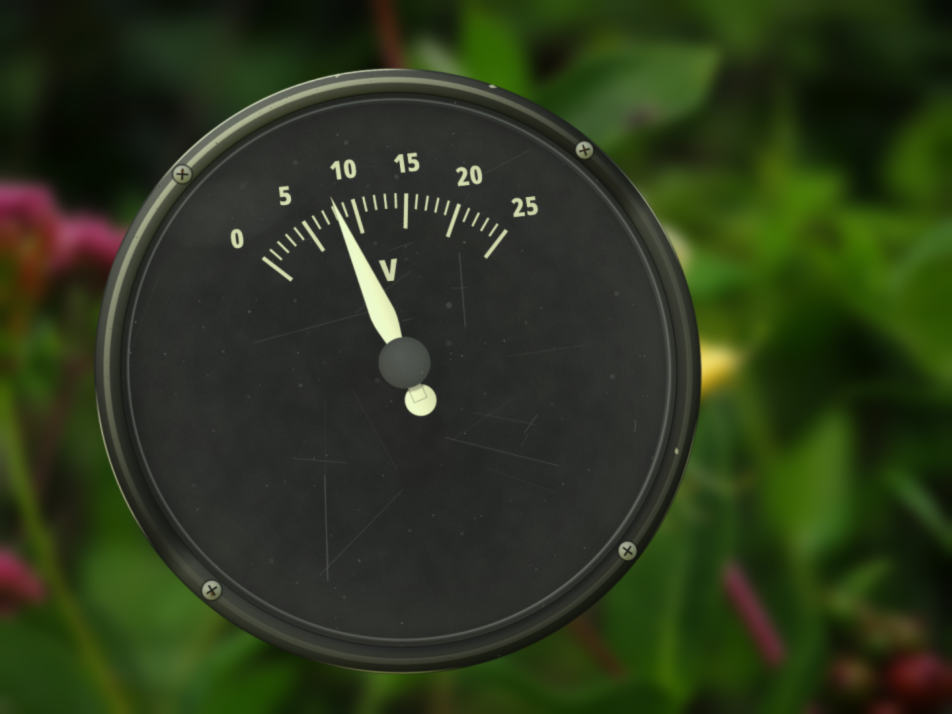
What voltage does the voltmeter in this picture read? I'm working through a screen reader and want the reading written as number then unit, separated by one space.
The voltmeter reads 8 V
